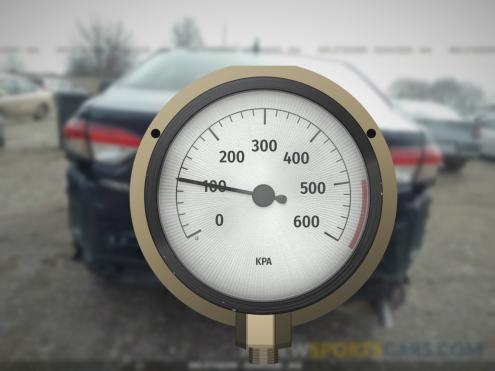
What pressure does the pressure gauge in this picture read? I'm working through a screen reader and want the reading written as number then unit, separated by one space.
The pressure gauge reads 100 kPa
